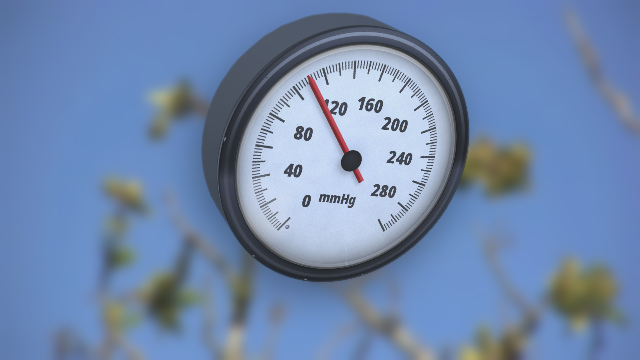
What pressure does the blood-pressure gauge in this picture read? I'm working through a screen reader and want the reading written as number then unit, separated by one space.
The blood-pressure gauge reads 110 mmHg
